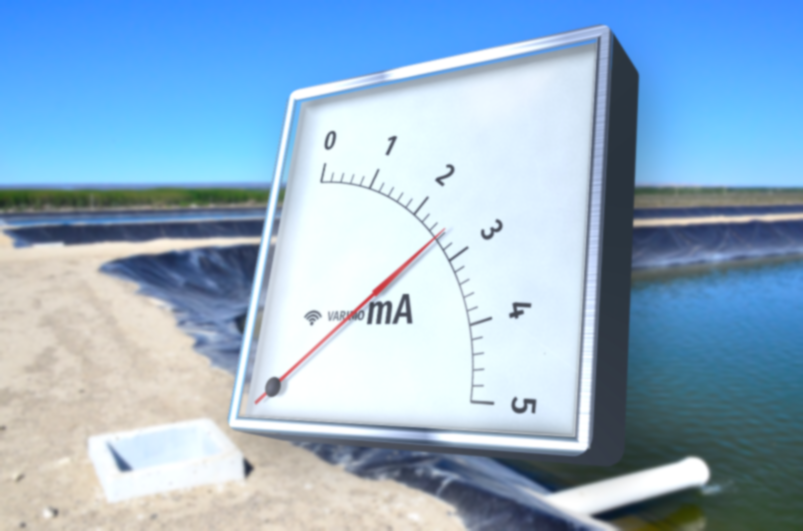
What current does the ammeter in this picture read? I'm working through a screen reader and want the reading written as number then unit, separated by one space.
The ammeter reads 2.6 mA
